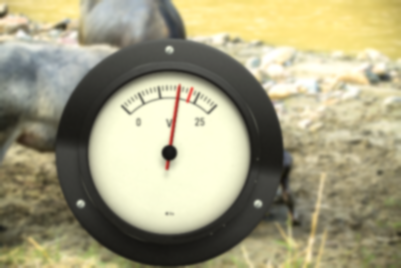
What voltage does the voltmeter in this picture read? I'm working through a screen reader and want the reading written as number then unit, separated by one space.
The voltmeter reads 15 V
